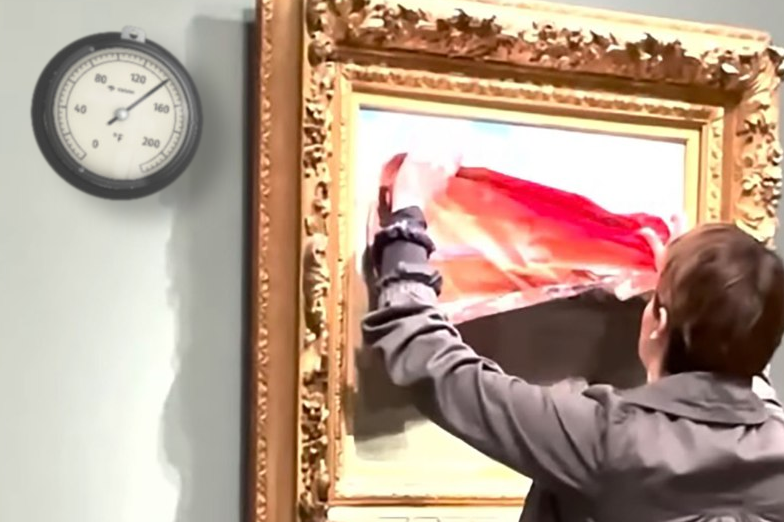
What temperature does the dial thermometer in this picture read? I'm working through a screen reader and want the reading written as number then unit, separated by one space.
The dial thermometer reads 140 °F
